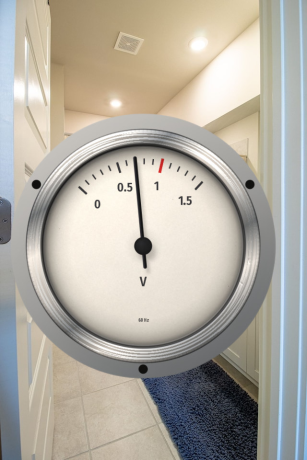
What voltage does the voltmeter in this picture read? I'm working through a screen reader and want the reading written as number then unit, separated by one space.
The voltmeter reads 0.7 V
